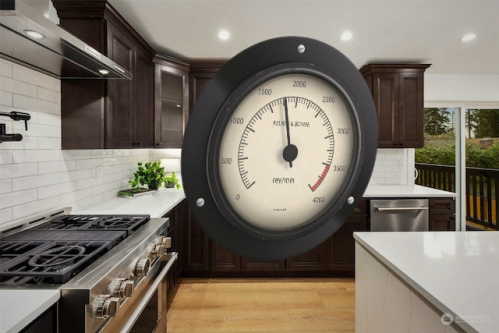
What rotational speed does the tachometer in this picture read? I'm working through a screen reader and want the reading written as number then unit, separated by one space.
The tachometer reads 1750 rpm
